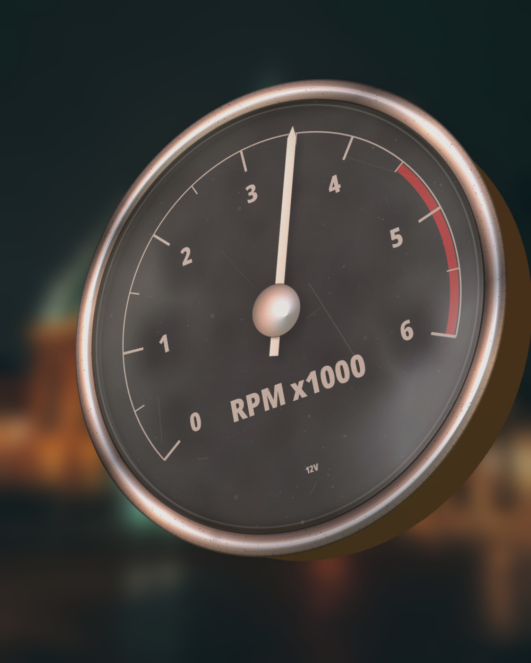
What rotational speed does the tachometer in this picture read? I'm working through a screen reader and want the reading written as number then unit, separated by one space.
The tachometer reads 3500 rpm
